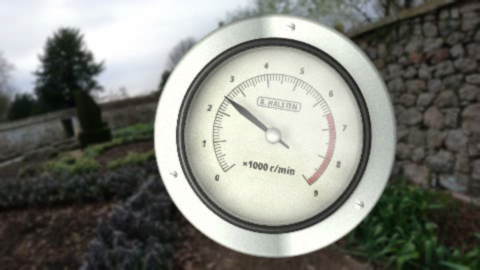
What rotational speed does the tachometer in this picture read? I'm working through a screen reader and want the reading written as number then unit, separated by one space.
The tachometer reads 2500 rpm
